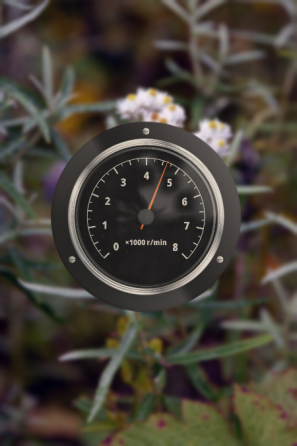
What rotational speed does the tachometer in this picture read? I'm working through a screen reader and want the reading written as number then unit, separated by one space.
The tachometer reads 4625 rpm
